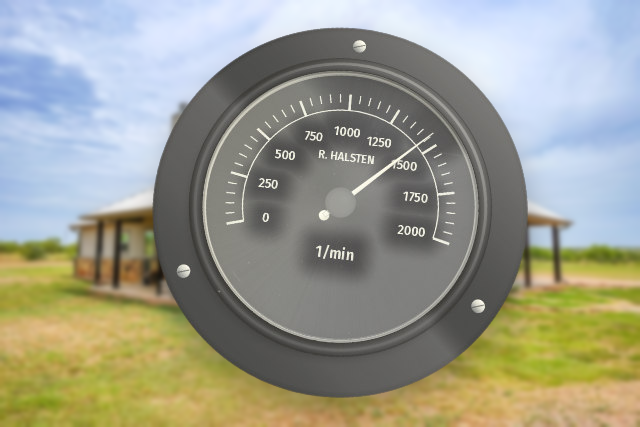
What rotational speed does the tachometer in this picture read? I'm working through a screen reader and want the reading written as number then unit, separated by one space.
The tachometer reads 1450 rpm
